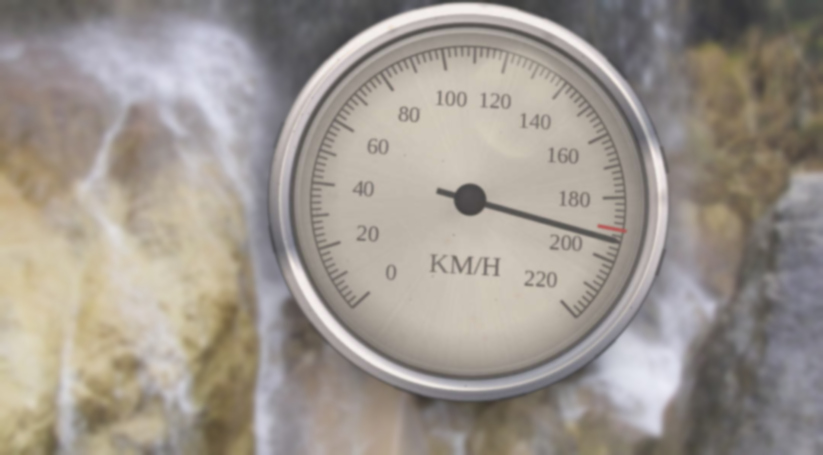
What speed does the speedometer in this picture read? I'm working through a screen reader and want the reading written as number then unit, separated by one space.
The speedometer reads 194 km/h
